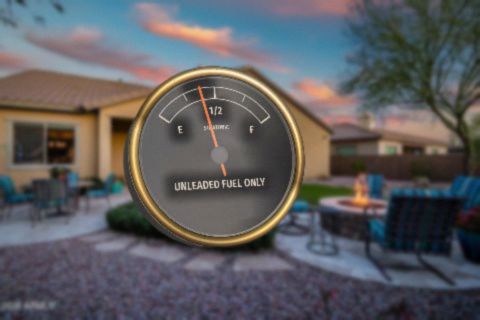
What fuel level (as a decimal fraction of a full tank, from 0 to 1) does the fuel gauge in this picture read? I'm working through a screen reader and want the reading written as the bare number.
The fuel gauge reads 0.375
